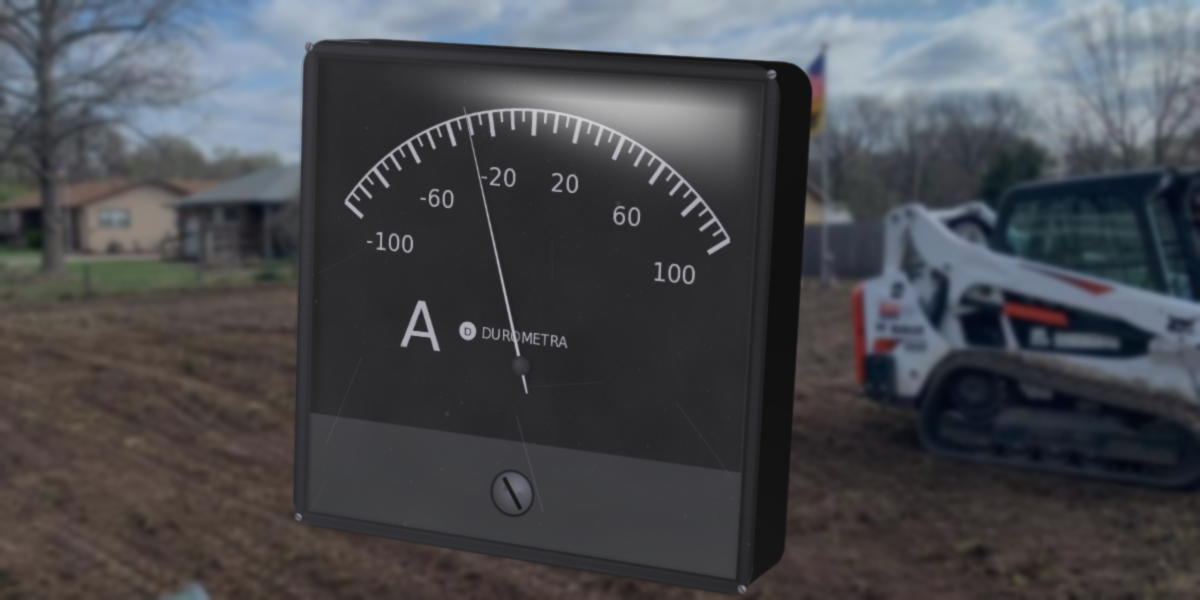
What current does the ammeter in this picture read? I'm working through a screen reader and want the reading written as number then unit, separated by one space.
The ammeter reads -30 A
